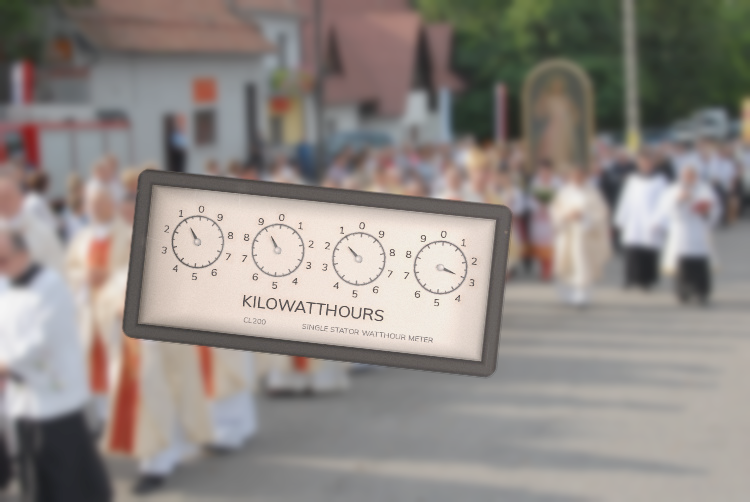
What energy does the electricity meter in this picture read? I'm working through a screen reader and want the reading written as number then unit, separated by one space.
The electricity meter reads 913 kWh
